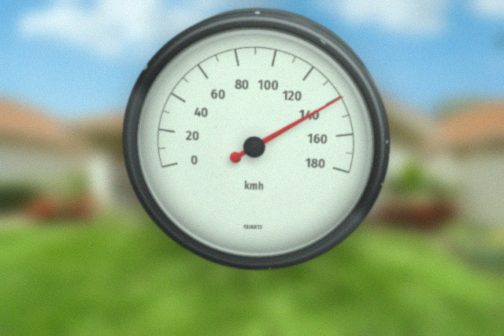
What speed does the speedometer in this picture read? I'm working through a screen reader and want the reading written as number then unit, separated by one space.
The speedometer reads 140 km/h
